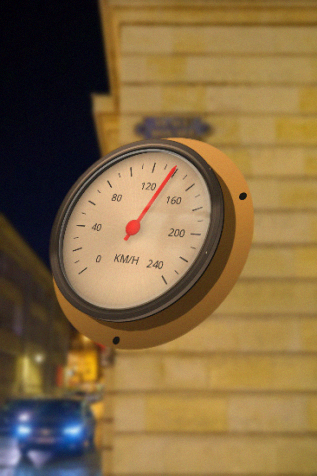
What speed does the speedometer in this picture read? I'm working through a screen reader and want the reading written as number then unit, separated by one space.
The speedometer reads 140 km/h
